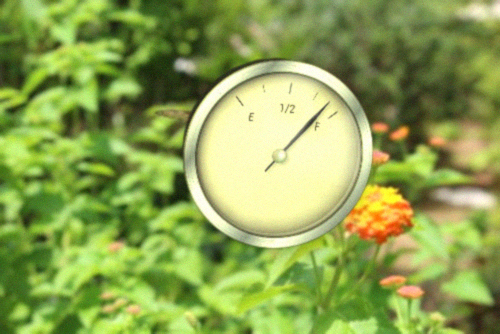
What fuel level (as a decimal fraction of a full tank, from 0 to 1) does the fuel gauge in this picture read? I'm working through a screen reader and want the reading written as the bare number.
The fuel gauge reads 0.875
